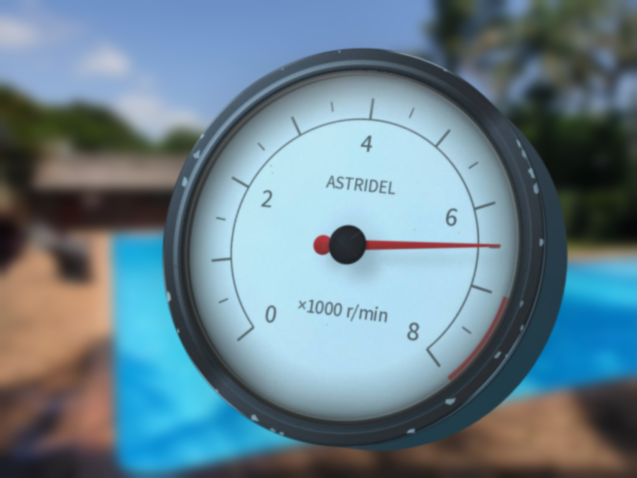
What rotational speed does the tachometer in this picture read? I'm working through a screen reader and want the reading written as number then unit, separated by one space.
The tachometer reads 6500 rpm
